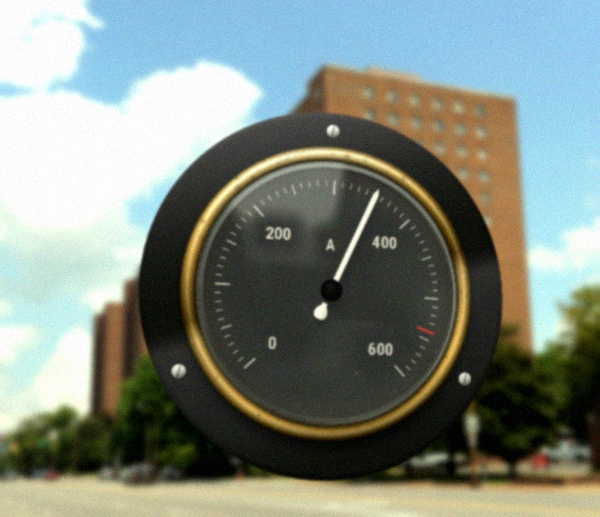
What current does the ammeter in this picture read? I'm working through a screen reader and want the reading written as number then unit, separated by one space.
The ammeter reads 350 A
